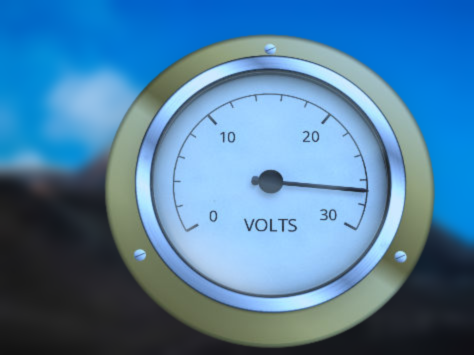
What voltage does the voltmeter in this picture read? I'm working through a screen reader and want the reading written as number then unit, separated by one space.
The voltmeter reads 27 V
